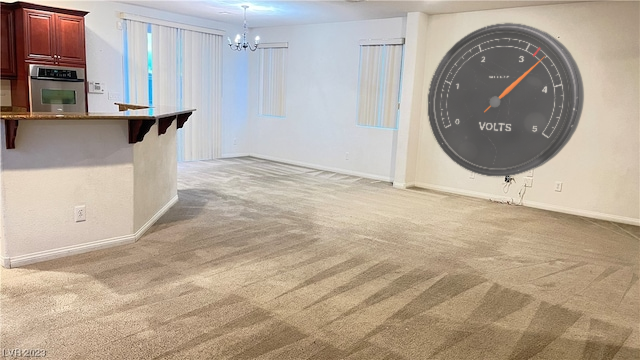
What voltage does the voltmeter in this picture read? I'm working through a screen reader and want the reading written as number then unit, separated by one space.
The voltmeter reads 3.4 V
